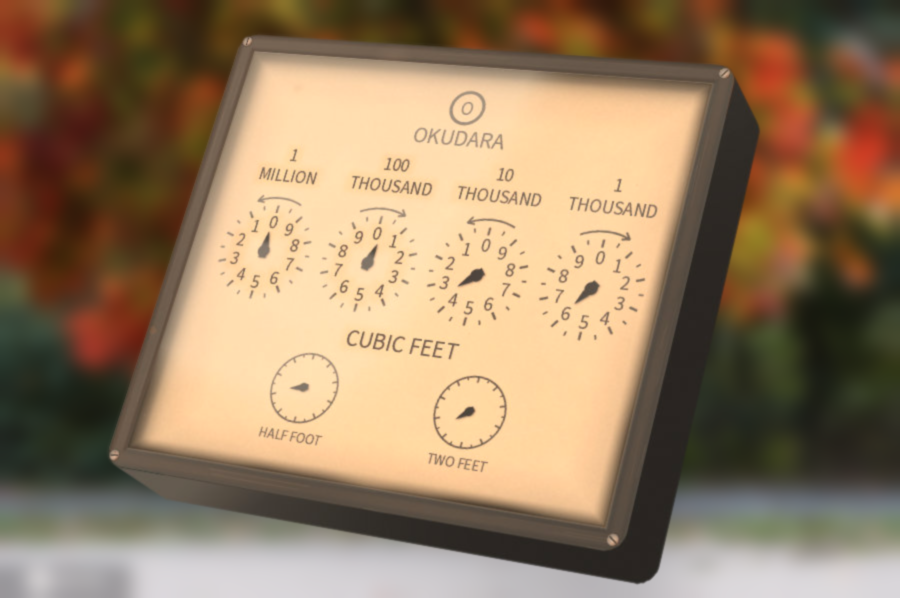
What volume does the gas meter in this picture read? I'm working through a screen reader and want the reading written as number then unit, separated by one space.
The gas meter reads 3600 ft³
